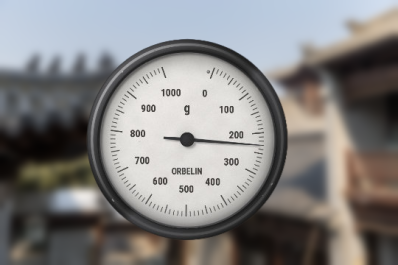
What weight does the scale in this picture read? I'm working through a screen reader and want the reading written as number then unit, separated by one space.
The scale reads 230 g
